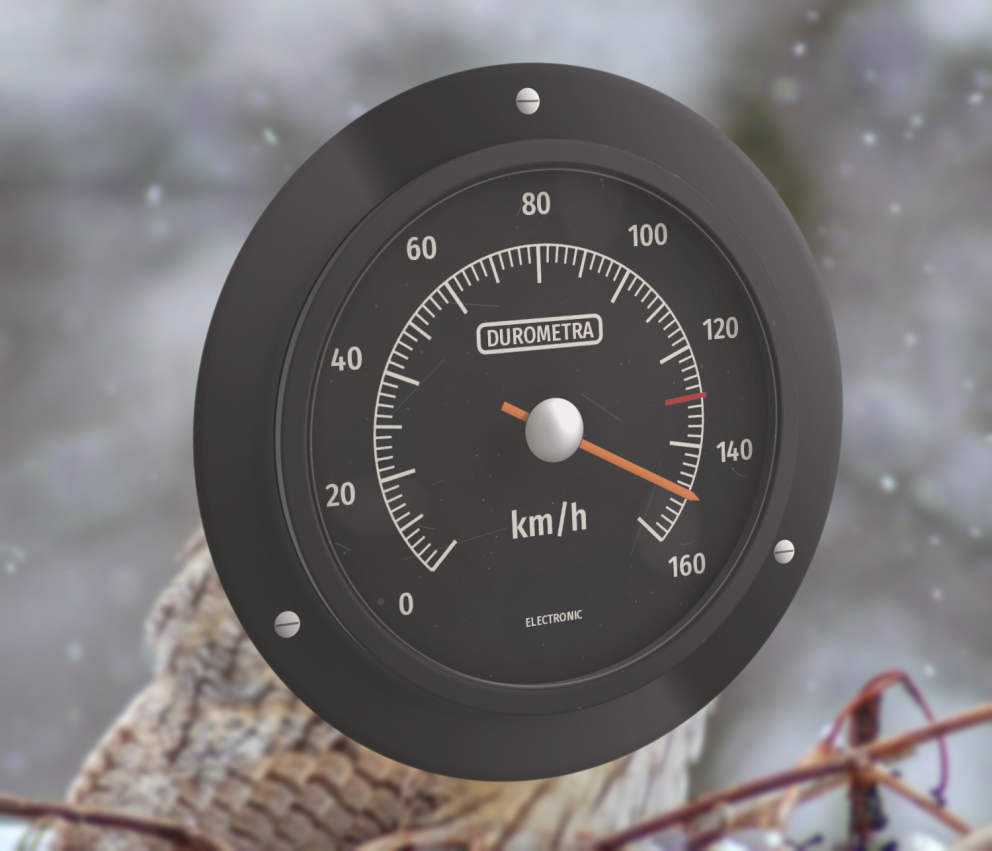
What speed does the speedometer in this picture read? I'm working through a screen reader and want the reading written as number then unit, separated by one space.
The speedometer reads 150 km/h
